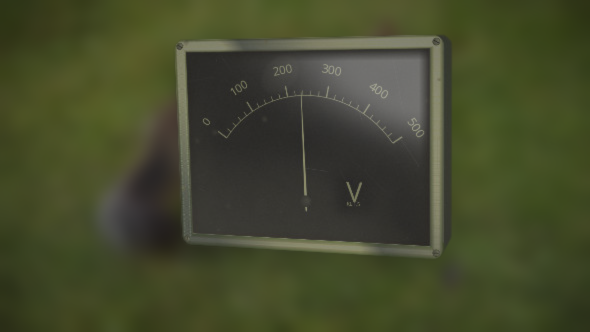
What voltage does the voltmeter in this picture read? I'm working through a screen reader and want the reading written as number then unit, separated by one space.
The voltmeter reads 240 V
